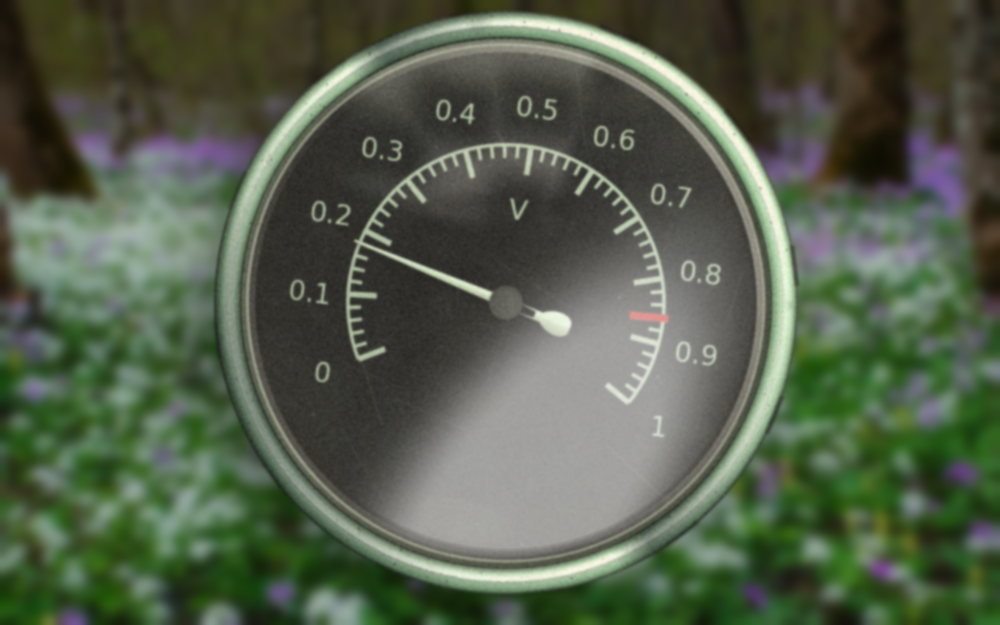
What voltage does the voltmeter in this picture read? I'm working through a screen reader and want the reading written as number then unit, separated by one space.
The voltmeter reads 0.18 V
